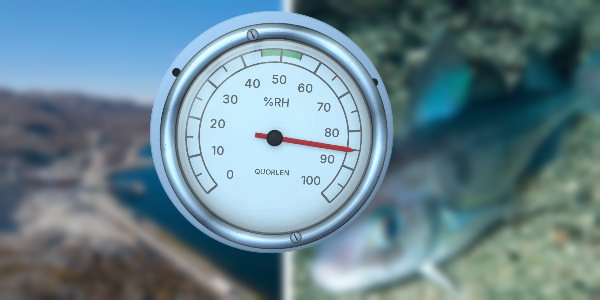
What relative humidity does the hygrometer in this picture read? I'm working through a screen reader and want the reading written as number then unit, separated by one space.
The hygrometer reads 85 %
